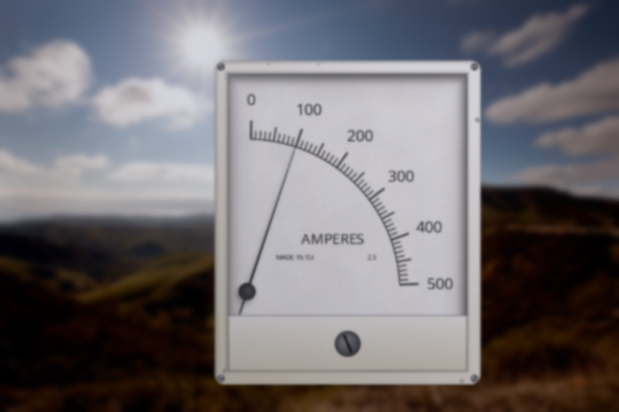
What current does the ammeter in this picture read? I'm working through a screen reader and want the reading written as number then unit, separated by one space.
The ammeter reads 100 A
